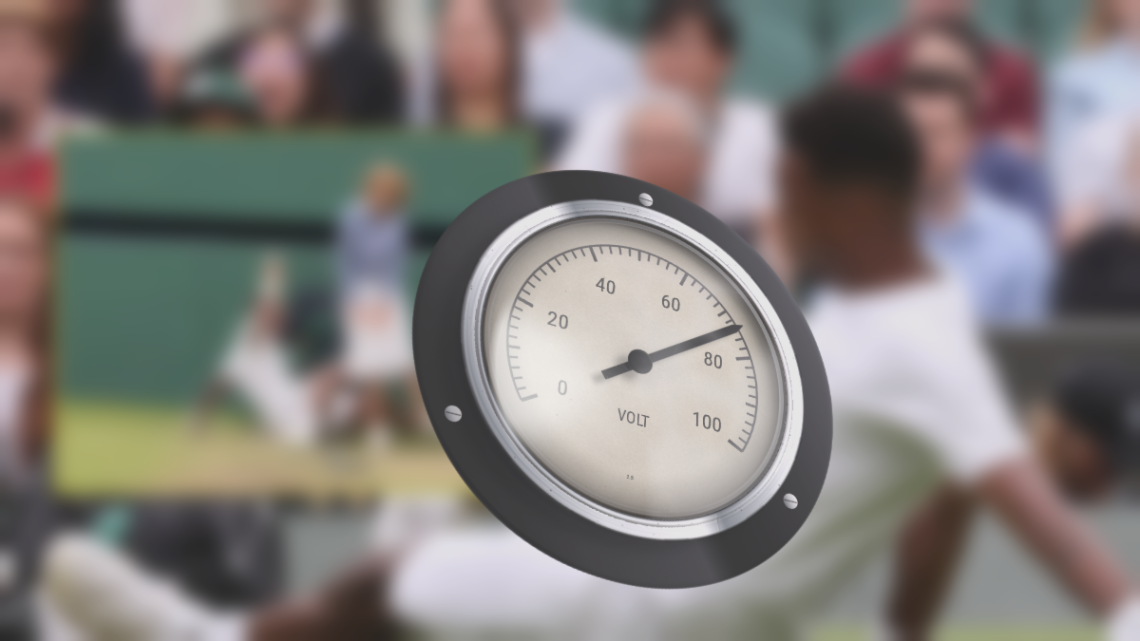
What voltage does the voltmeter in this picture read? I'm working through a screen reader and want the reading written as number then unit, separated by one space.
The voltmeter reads 74 V
